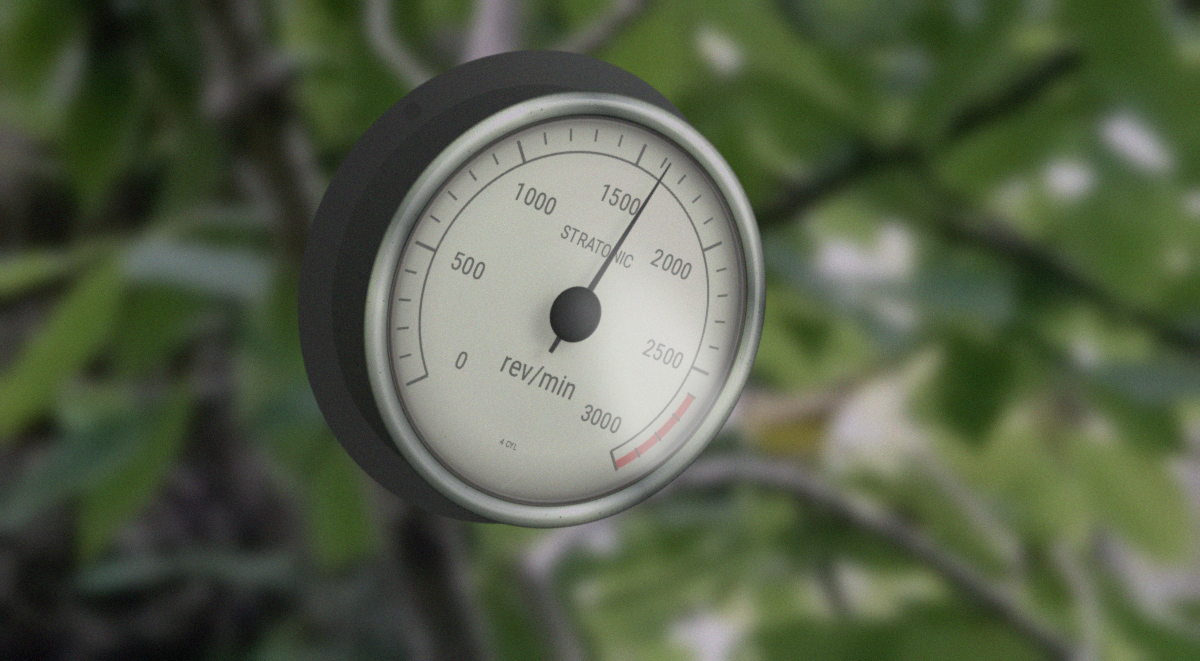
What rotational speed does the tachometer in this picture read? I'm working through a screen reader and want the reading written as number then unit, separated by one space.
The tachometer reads 1600 rpm
